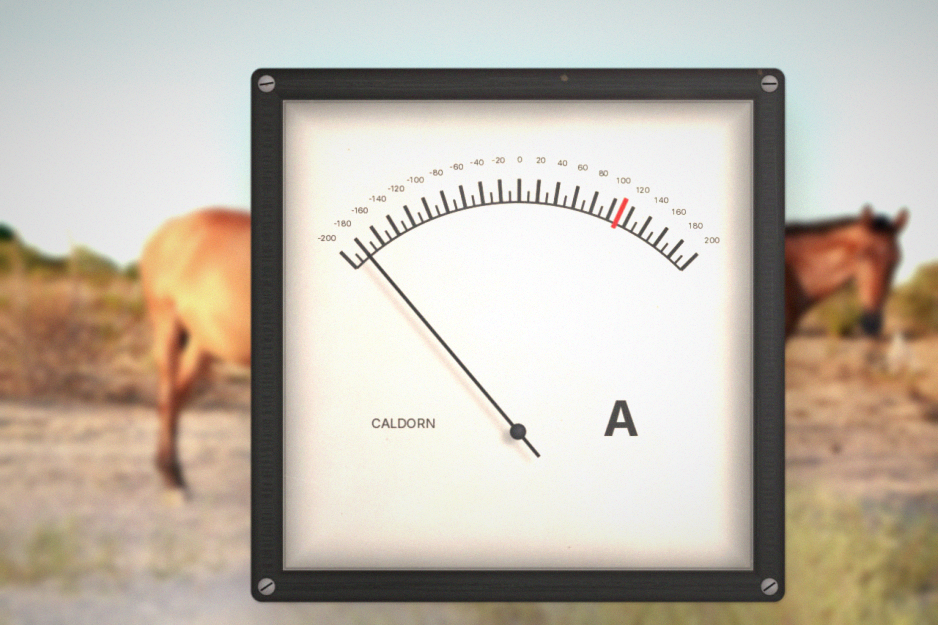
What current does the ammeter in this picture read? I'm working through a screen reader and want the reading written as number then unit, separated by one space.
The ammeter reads -180 A
